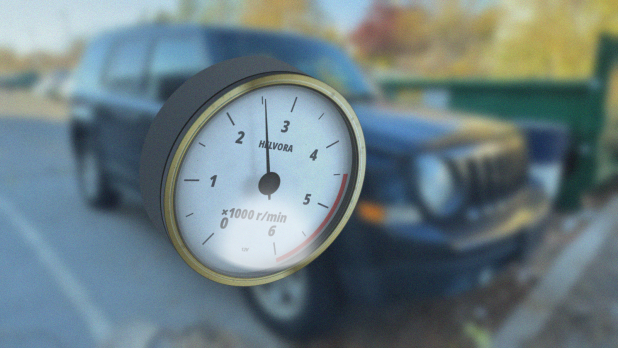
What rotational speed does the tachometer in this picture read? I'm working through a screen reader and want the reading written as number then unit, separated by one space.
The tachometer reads 2500 rpm
